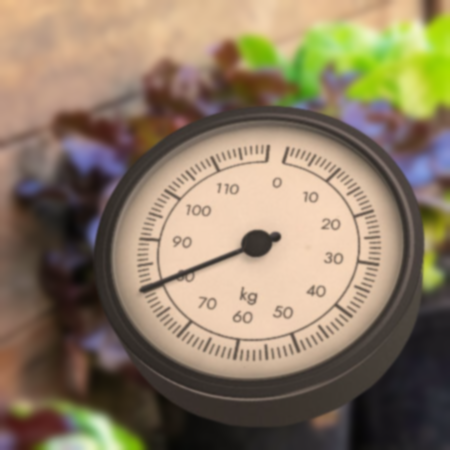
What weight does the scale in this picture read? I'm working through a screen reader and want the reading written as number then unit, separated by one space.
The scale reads 80 kg
